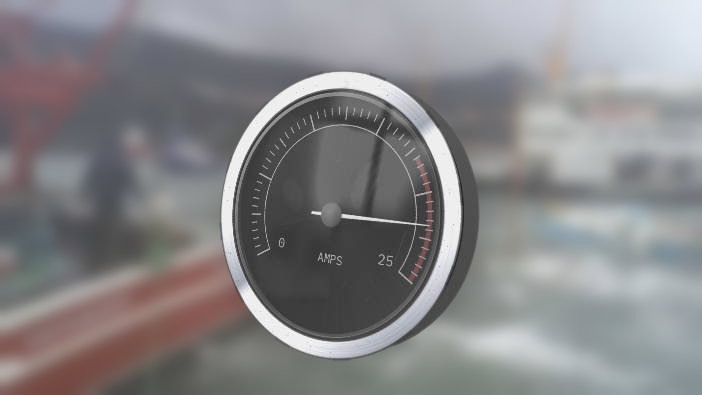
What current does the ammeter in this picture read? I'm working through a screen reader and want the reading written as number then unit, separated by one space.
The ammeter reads 21.75 A
